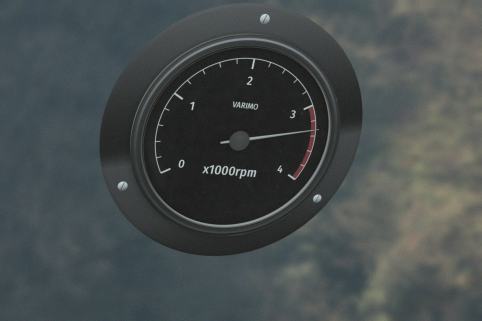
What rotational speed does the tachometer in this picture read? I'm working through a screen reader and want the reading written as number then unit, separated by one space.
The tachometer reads 3300 rpm
